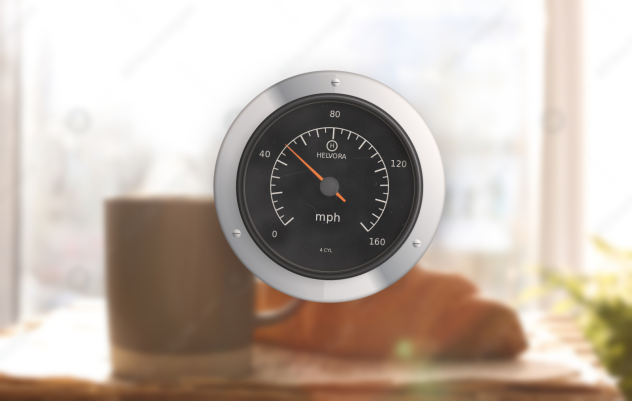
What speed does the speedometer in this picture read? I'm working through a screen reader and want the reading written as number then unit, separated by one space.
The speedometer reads 50 mph
